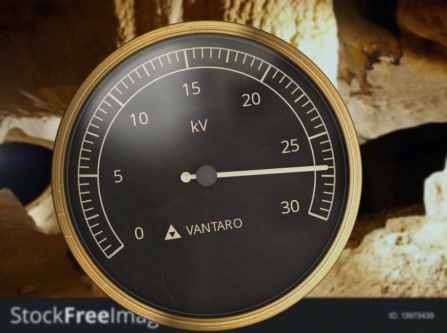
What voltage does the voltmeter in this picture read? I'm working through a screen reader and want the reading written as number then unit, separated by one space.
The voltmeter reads 27 kV
